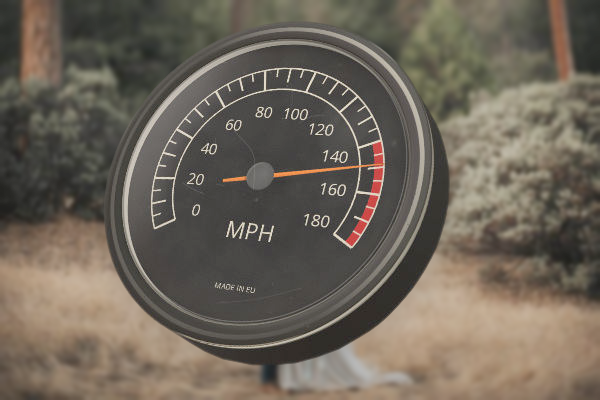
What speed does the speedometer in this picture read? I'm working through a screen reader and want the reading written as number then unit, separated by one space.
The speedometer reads 150 mph
